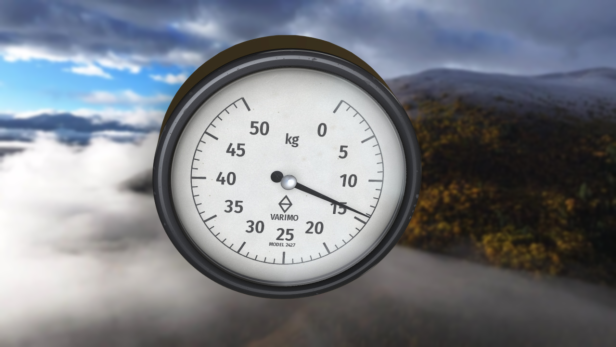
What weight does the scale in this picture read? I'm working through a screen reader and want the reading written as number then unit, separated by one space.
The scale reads 14 kg
